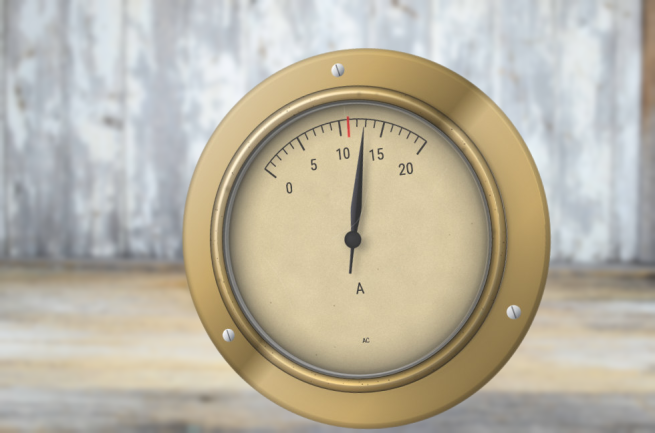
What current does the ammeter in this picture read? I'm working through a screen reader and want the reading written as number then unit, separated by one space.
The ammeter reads 13 A
